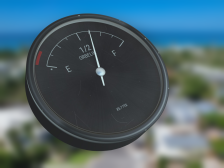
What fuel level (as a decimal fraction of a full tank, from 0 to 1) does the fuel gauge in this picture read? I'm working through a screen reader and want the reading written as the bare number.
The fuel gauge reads 0.625
